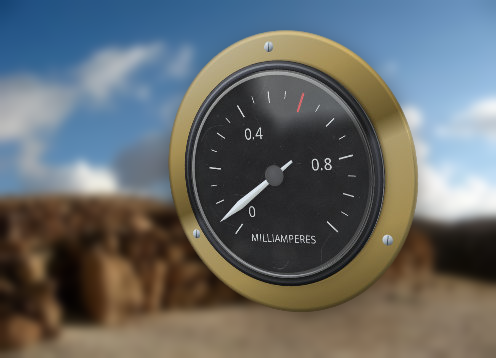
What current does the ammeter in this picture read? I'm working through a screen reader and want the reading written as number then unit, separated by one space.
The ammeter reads 0.05 mA
